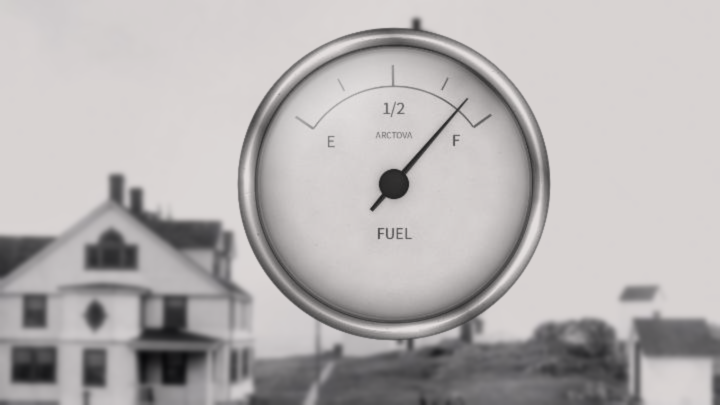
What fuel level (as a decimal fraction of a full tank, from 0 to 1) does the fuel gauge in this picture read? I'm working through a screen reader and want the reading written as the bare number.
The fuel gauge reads 0.875
